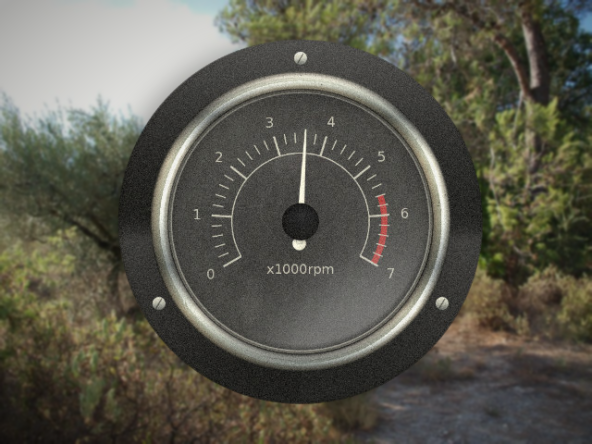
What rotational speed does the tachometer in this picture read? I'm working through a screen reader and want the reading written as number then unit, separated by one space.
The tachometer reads 3600 rpm
